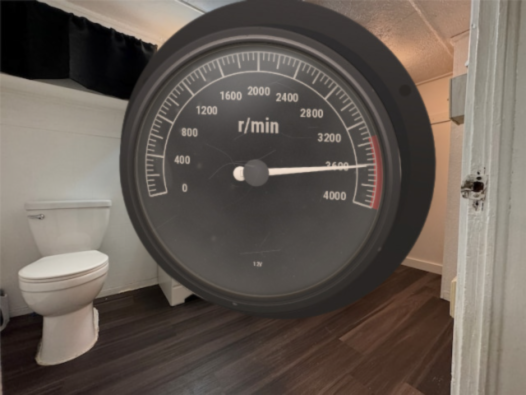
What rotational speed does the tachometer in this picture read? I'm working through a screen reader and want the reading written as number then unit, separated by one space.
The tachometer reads 3600 rpm
